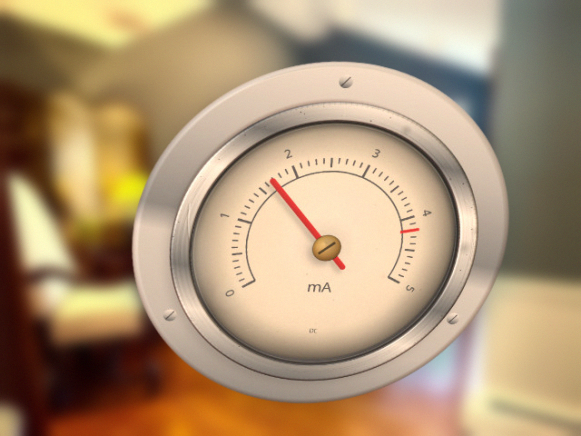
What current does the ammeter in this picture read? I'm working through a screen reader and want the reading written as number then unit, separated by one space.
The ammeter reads 1.7 mA
